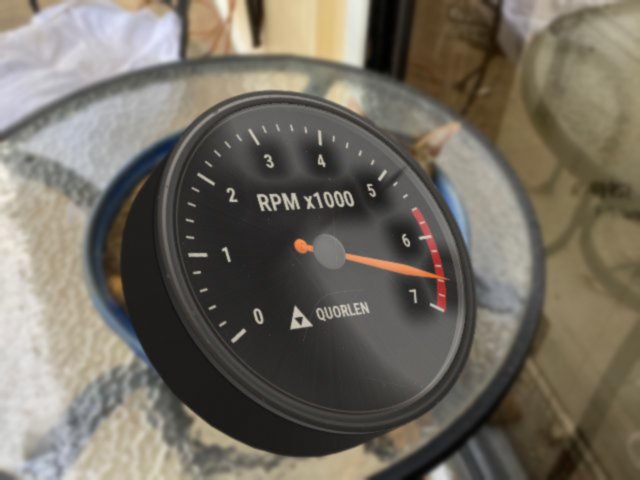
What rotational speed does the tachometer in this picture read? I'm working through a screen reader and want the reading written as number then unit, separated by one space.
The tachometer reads 6600 rpm
